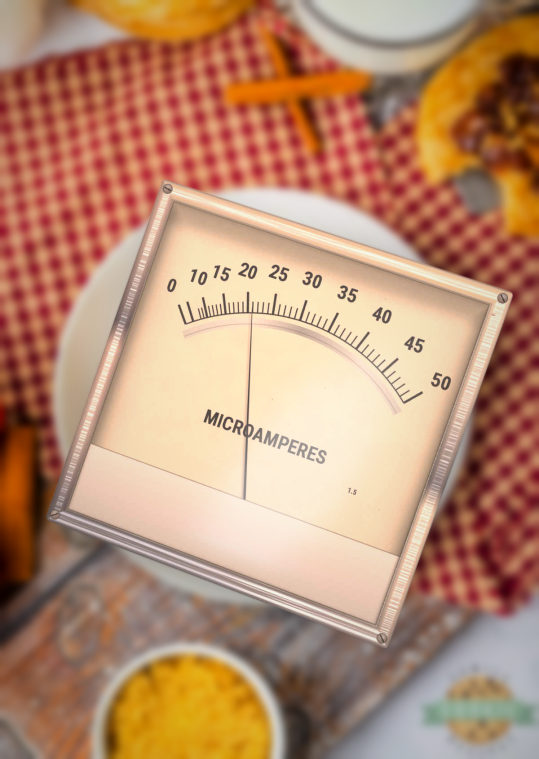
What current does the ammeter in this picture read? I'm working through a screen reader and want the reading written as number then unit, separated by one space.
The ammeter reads 21 µA
